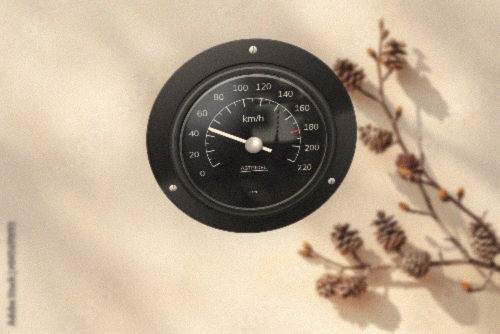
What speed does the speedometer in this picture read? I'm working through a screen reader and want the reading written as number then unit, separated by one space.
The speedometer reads 50 km/h
